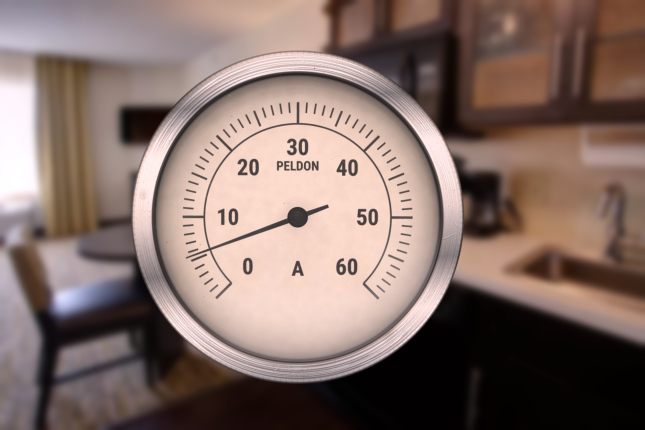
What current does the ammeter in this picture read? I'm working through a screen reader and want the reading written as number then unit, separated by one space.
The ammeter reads 5.5 A
